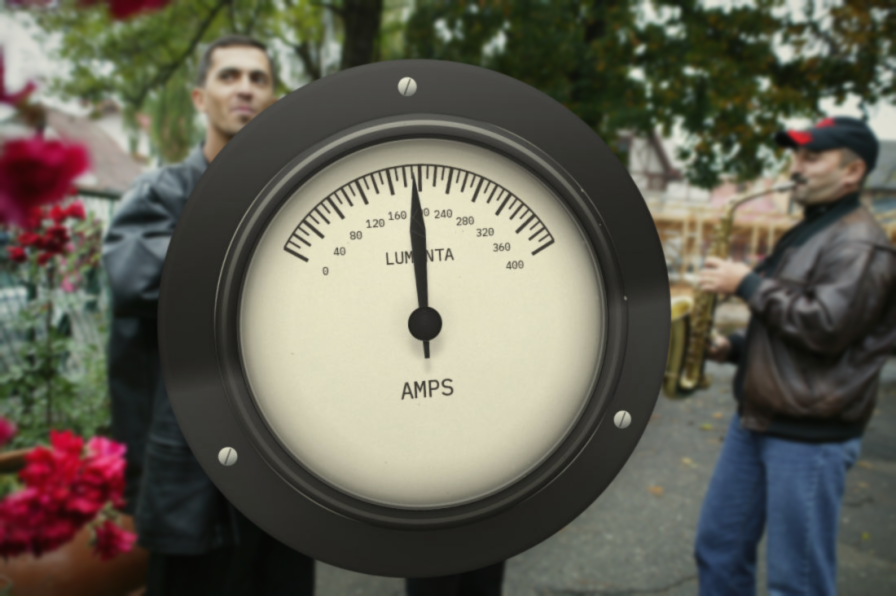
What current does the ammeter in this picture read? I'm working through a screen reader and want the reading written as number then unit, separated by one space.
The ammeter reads 190 A
